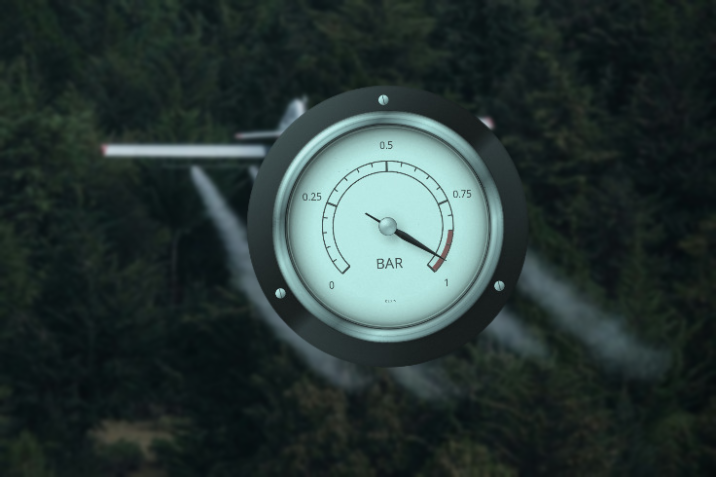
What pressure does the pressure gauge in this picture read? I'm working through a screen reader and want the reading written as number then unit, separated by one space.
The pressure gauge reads 0.95 bar
